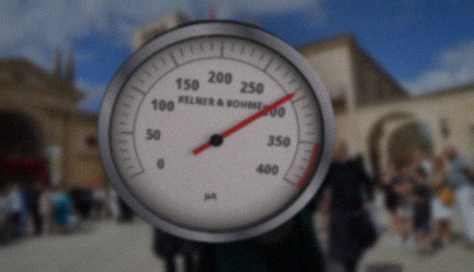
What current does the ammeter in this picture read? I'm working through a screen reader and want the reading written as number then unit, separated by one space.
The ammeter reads 290 µA
